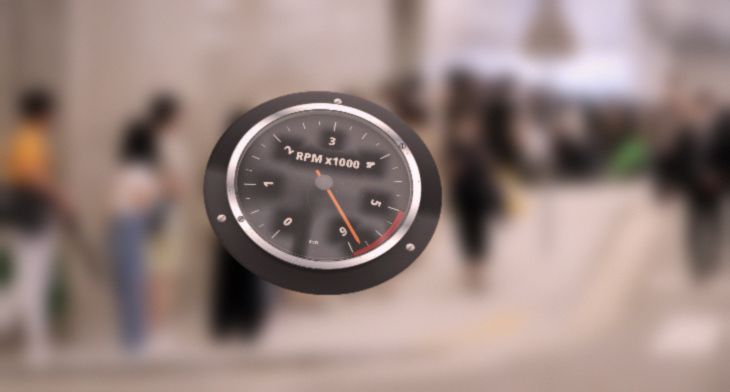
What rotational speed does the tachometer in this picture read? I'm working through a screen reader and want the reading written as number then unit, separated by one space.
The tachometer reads 5875 rpm
